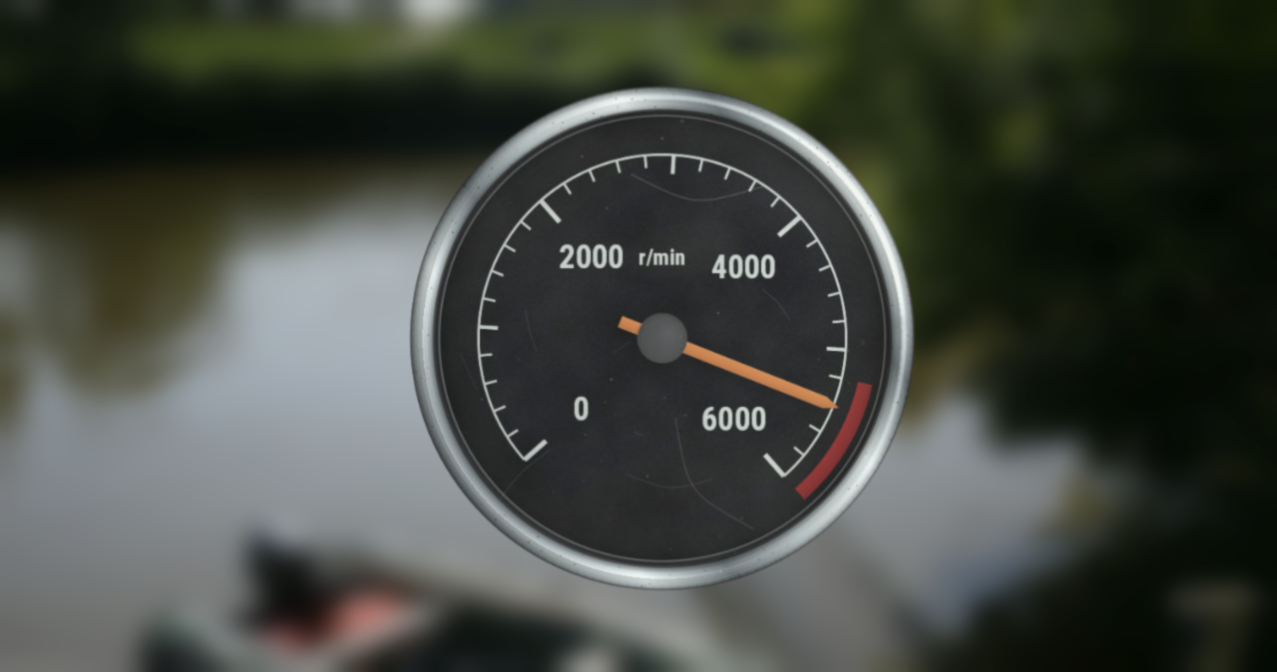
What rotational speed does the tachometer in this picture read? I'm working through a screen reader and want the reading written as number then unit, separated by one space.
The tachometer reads 5400 rpm
